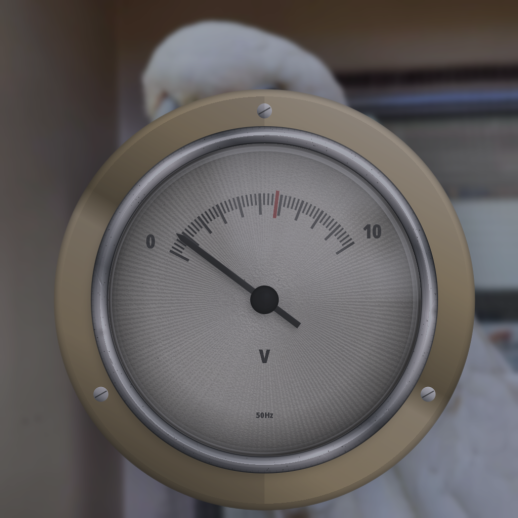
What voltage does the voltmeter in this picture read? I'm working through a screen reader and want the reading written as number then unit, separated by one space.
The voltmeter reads 0.8 V
